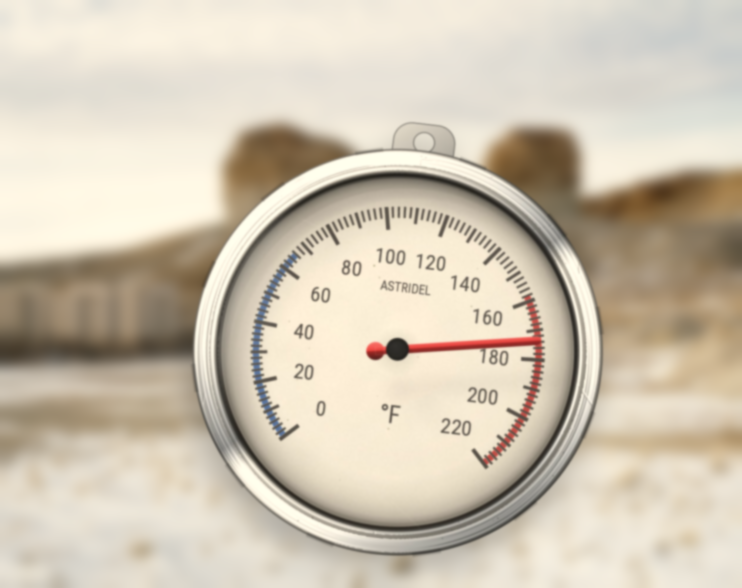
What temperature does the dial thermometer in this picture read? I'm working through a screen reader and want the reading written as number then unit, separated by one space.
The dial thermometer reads 174 °F
